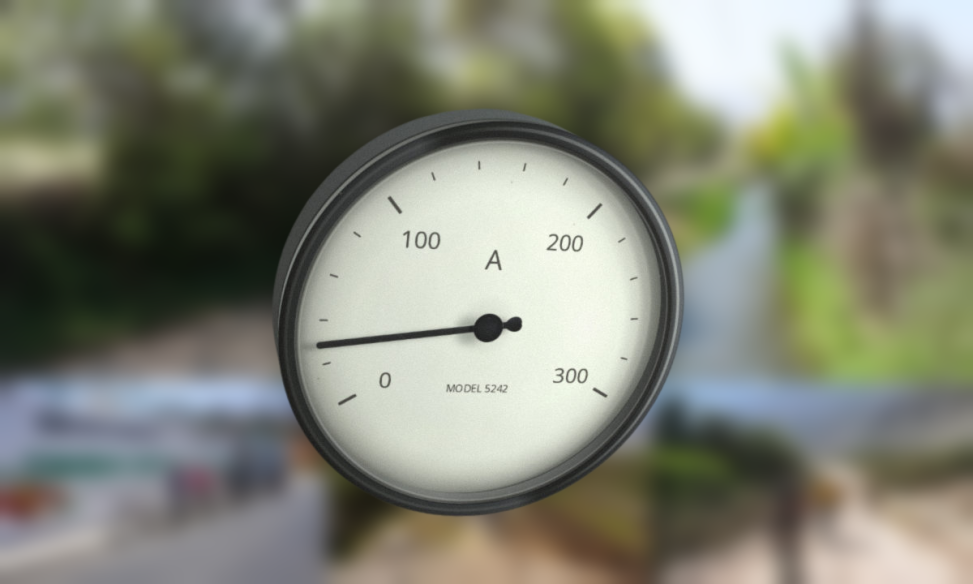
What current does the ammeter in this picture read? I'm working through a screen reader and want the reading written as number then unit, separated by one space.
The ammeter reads 30 A
